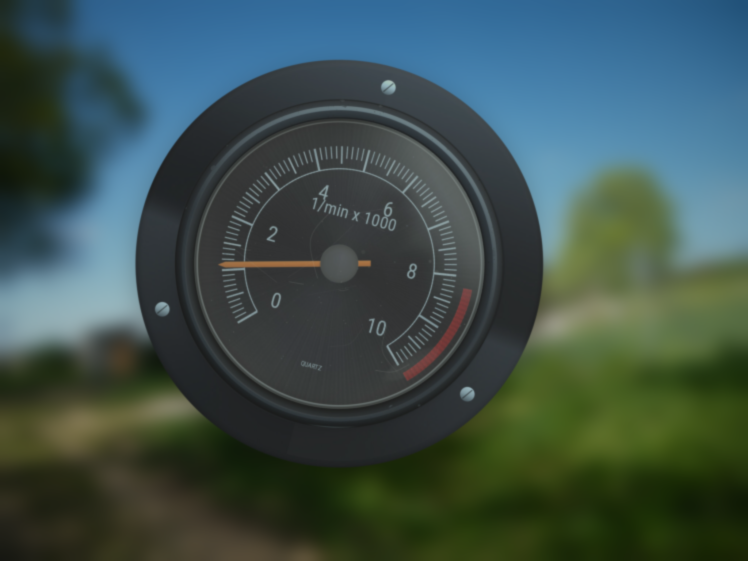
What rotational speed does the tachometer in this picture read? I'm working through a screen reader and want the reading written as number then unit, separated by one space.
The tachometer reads 1100 rpm
